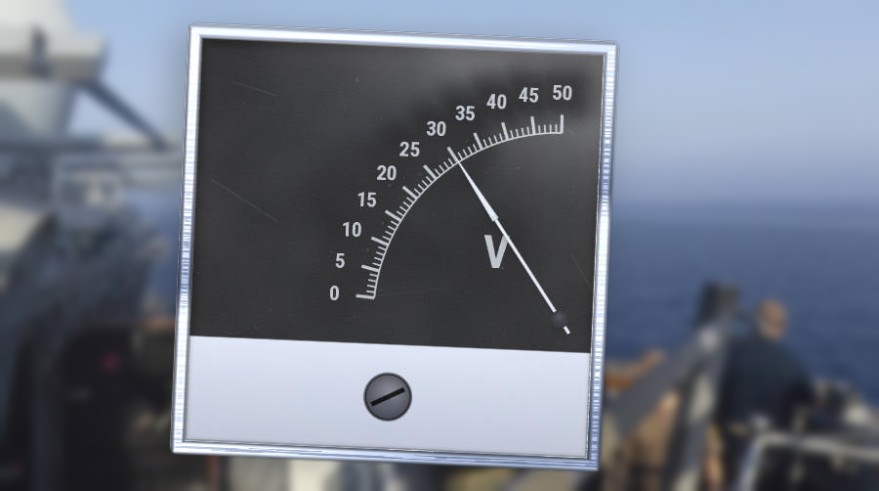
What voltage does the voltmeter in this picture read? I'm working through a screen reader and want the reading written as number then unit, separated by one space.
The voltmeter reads 30 V
